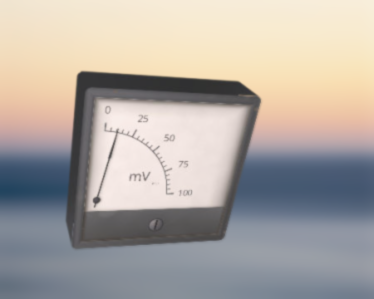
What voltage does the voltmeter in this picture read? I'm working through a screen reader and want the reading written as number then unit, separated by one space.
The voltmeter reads 10 mV
